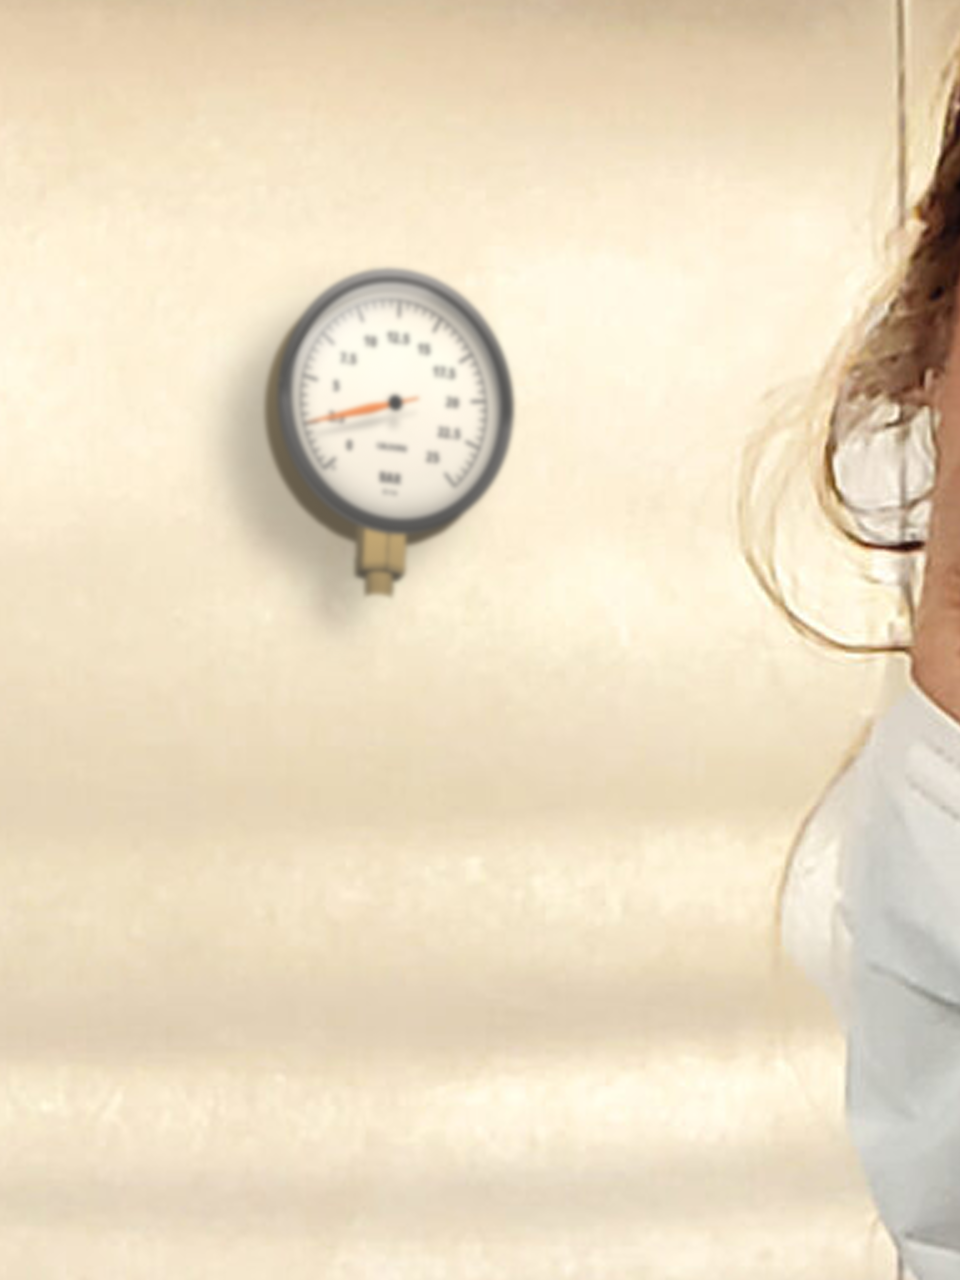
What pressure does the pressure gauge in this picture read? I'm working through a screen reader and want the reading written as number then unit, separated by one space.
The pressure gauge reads 2.5 bar
